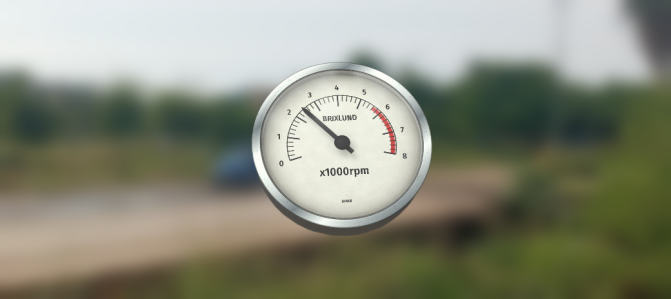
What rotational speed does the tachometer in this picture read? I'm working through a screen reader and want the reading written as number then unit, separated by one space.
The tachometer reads 2400 rpm
